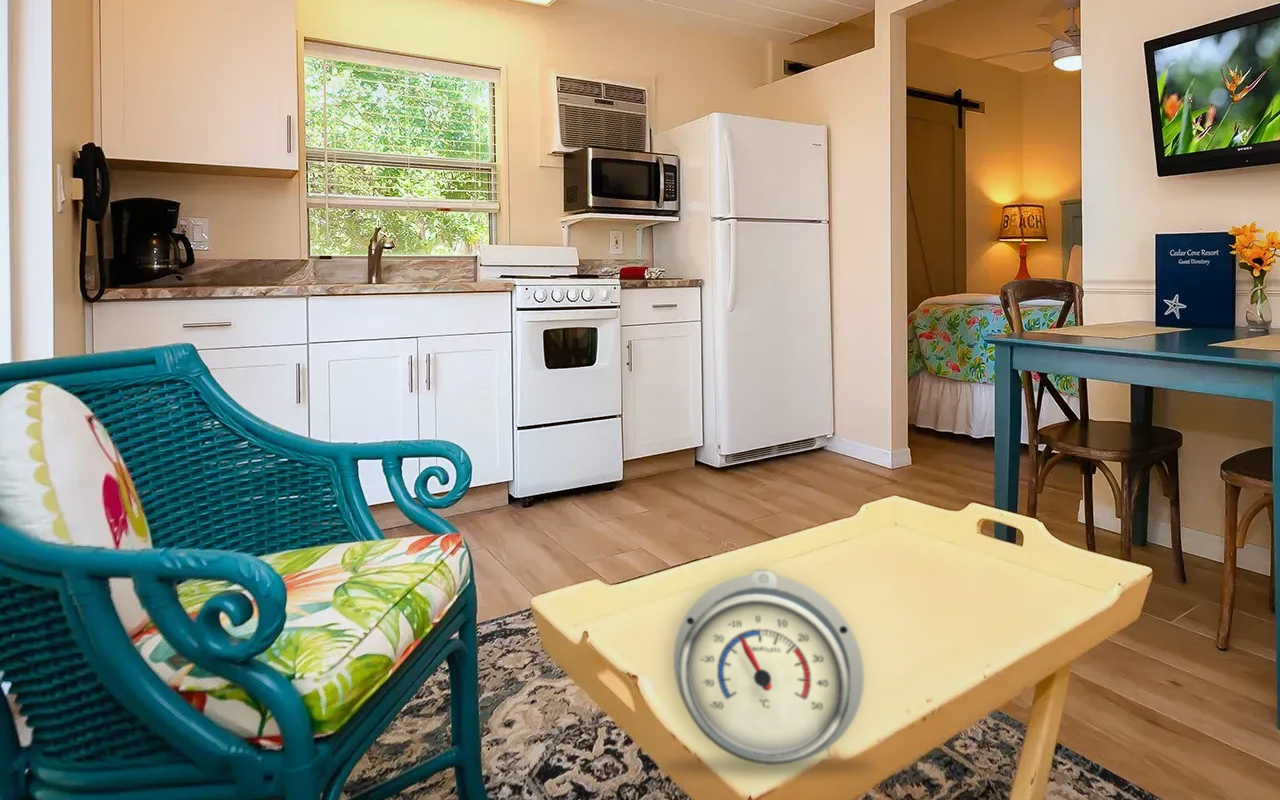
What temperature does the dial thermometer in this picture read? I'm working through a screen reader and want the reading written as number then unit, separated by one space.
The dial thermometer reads -10 °C
